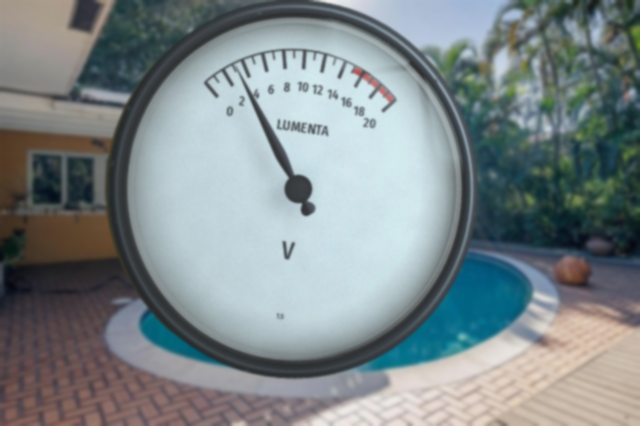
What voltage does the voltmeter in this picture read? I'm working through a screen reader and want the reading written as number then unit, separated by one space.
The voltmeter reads 3 V
